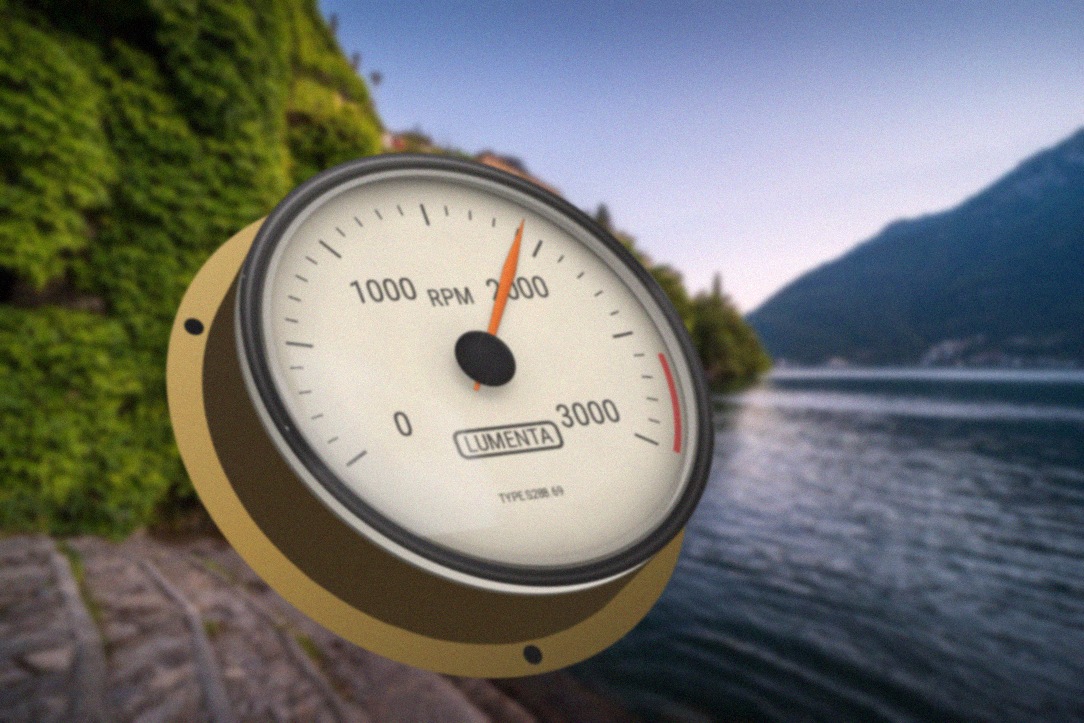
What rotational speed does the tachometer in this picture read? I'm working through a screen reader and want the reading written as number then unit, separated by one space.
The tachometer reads 1900 rpm
